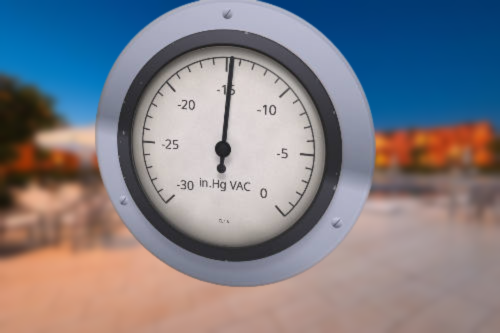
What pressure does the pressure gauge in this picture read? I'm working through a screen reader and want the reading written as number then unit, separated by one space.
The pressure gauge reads -14.5 inHg
